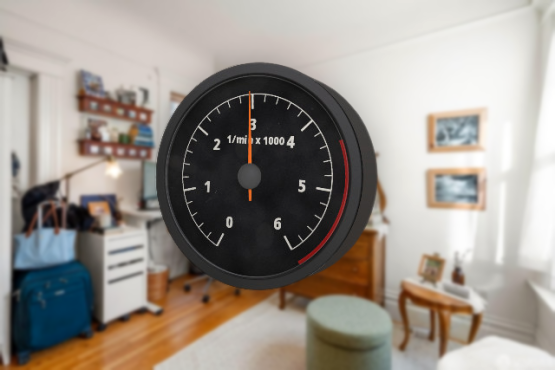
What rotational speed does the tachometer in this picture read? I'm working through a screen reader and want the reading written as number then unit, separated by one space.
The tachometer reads 3000 rpm
